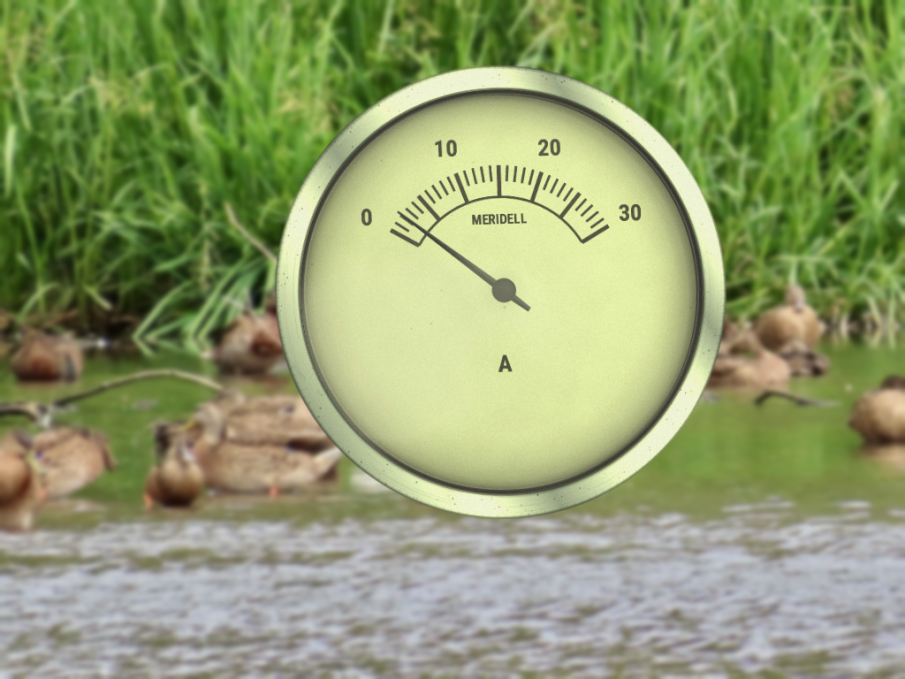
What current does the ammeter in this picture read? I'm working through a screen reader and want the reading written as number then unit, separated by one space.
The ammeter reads 2 A
